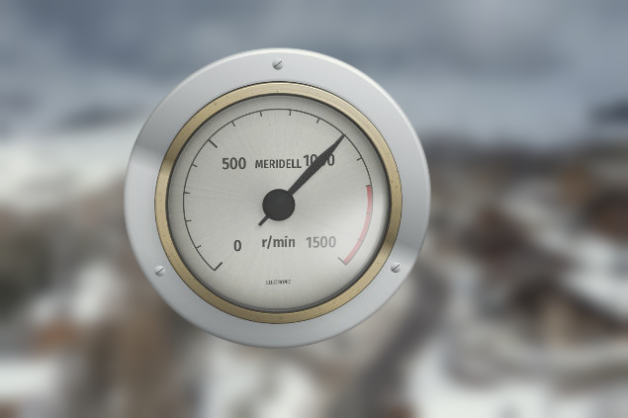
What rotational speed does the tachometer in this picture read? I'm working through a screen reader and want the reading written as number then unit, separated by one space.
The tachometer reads 1000 rpm
